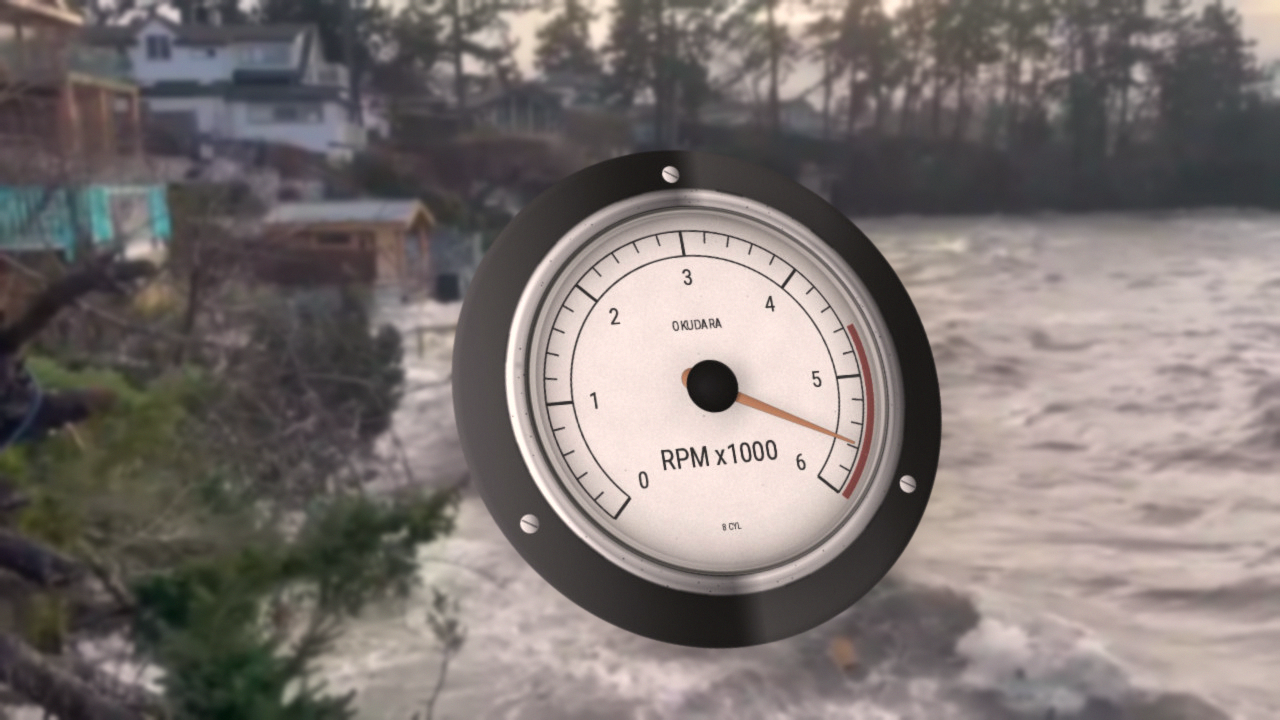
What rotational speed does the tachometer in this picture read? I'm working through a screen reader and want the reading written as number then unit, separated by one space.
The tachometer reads 5600 rpm
